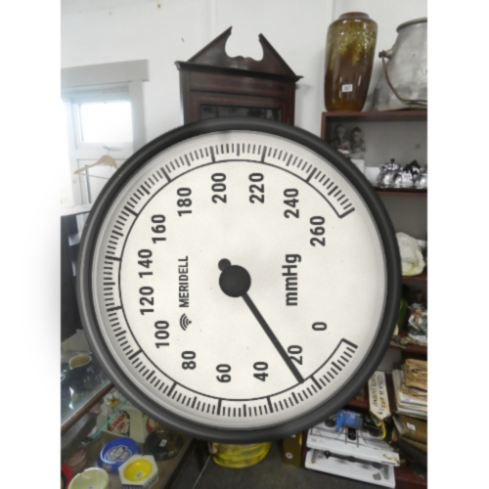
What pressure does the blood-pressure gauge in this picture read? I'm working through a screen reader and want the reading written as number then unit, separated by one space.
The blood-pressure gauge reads 24 mmHg
